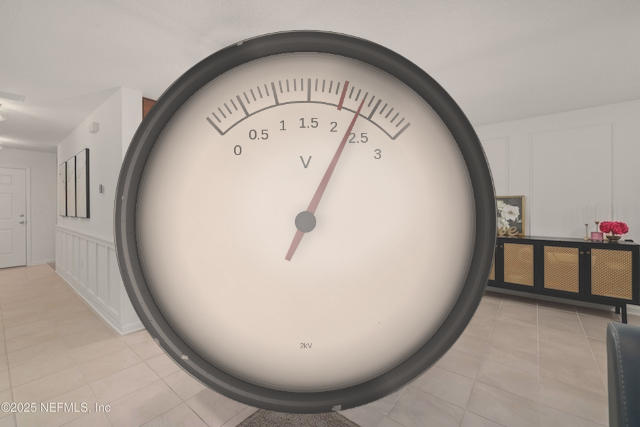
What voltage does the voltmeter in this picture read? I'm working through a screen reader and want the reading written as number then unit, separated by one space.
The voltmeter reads 2.3 V
